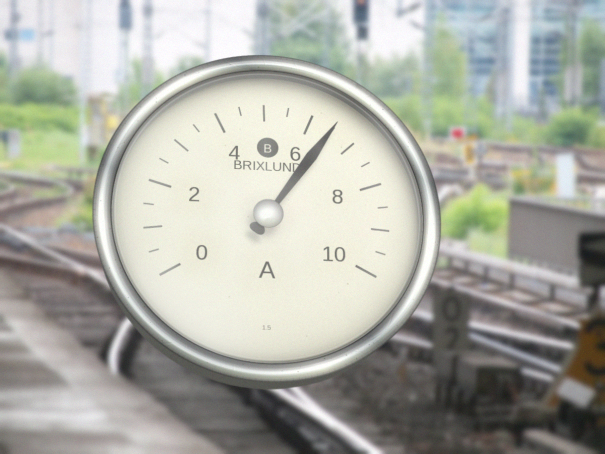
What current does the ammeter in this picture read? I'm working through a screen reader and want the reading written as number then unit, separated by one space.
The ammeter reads 6.5 A
